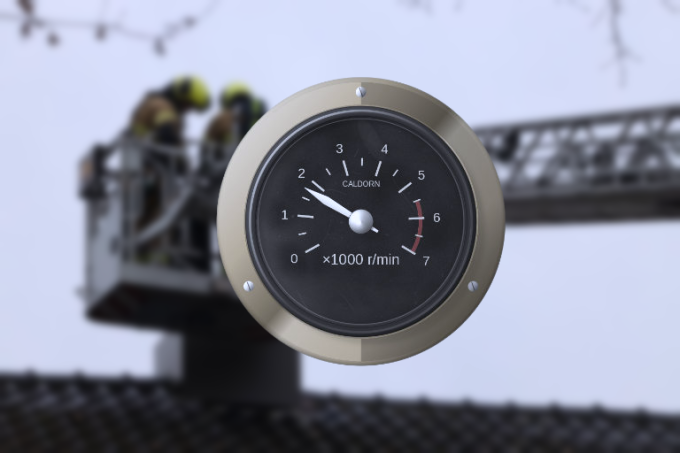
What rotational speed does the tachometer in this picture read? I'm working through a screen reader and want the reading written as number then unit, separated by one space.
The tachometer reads 1750 rpm
